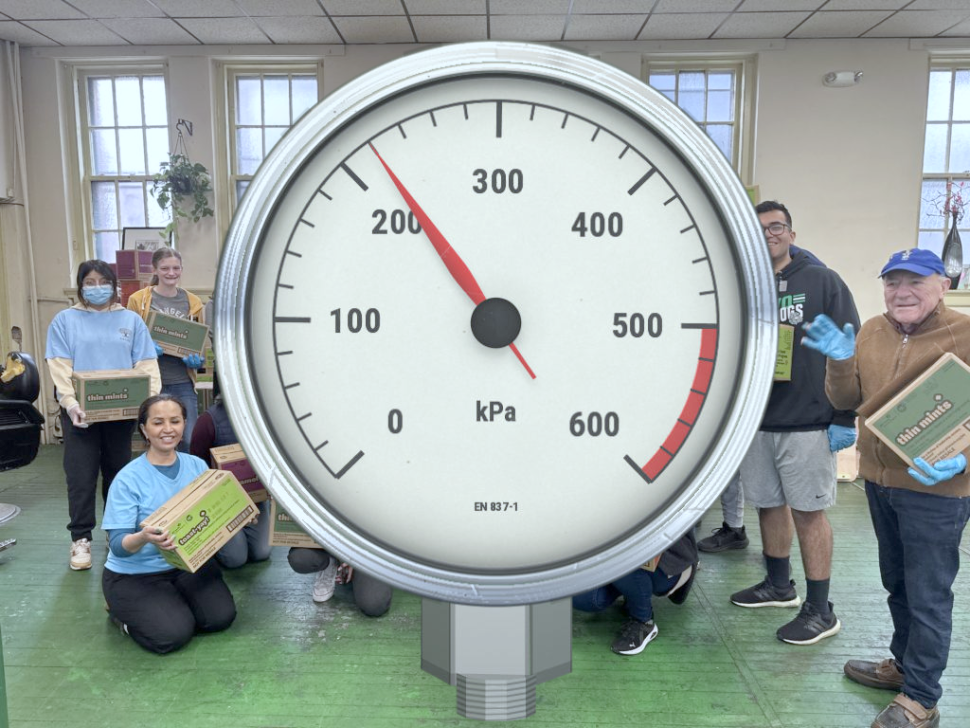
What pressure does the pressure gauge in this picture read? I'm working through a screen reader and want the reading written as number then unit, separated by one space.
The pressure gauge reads 220 kPa
